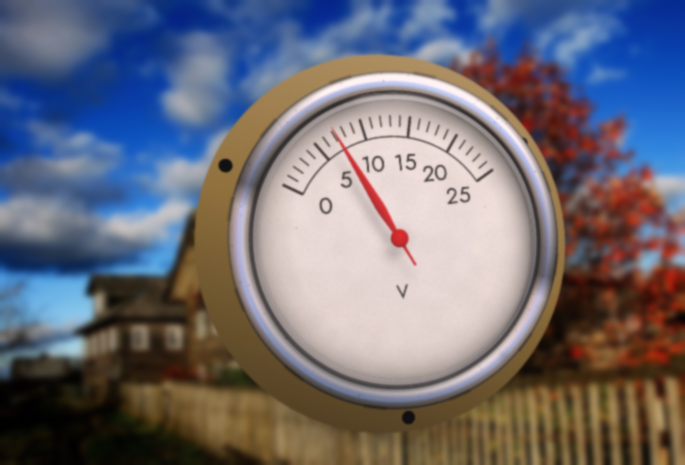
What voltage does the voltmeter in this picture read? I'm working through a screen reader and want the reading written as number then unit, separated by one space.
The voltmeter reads 7 V
